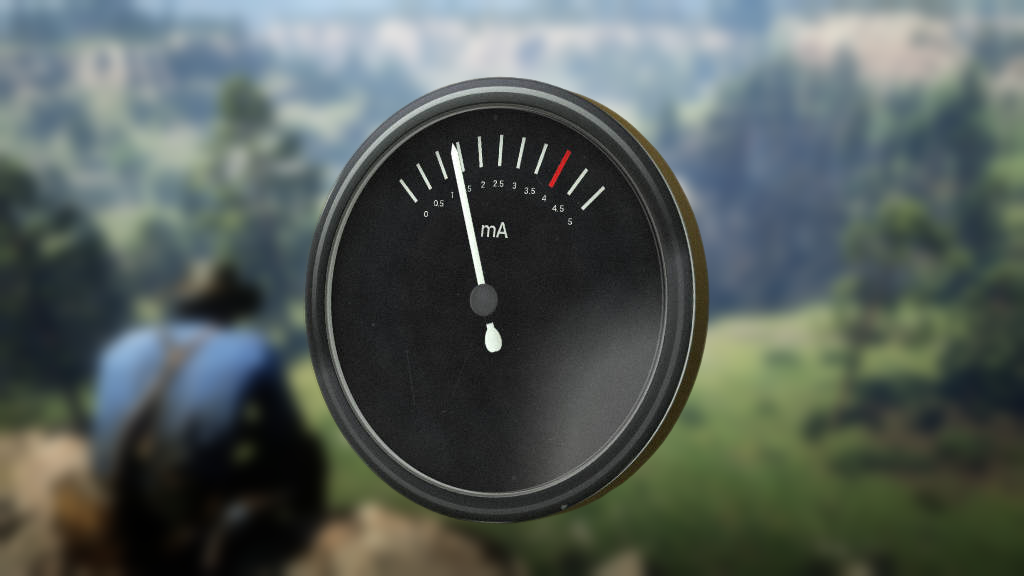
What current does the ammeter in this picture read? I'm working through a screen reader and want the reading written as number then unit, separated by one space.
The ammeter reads 1.5 mA
